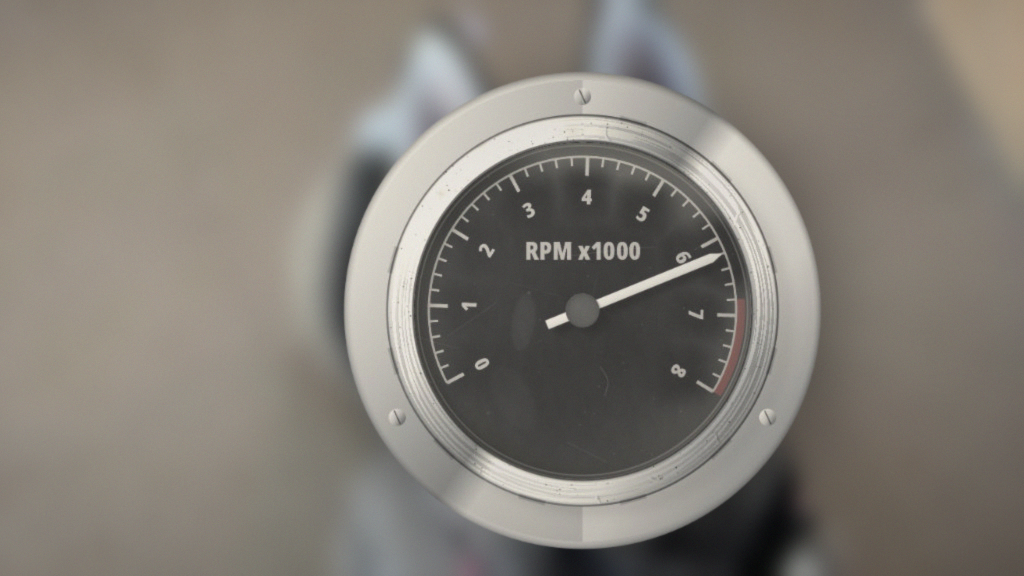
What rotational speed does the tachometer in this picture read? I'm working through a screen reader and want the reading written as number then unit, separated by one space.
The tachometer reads 6200 rpm
